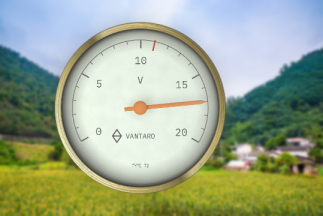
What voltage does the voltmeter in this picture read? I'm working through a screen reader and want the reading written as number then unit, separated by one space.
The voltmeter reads 17 V
